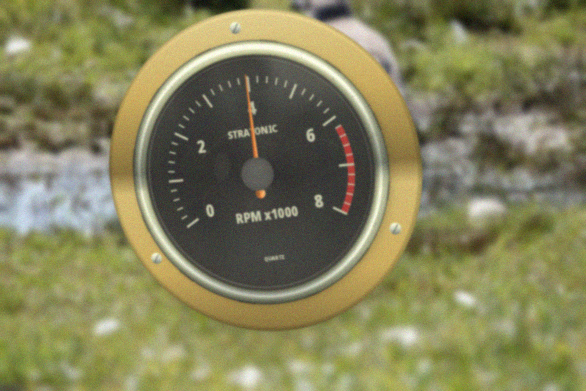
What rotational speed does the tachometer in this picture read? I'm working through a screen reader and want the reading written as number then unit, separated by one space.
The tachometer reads 4000 rpm
